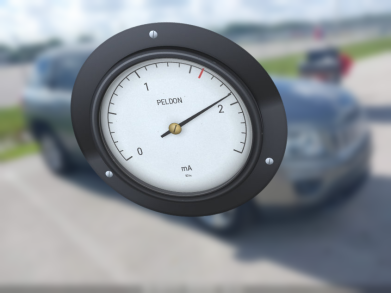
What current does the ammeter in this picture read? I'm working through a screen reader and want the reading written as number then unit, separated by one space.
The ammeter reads 1.9 mA
